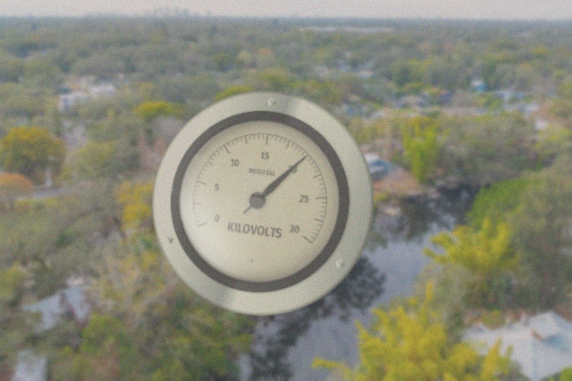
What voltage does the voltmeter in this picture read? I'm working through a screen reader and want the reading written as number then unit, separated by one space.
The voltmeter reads 20 kV
